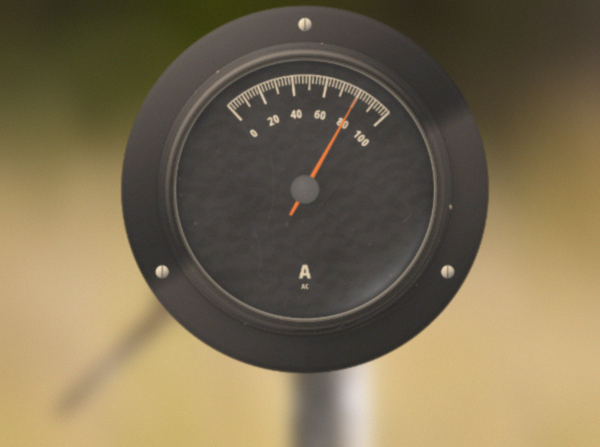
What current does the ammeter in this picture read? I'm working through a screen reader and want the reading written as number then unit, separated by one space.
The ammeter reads 80 A
